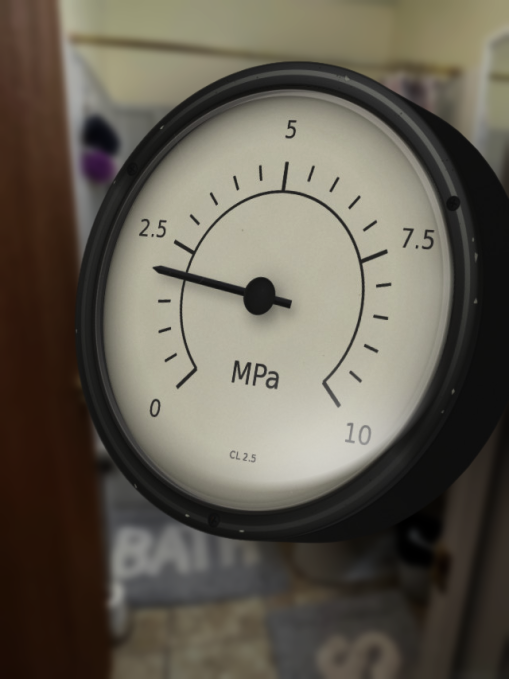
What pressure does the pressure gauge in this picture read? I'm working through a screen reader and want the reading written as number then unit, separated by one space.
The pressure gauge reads 2 MPa
